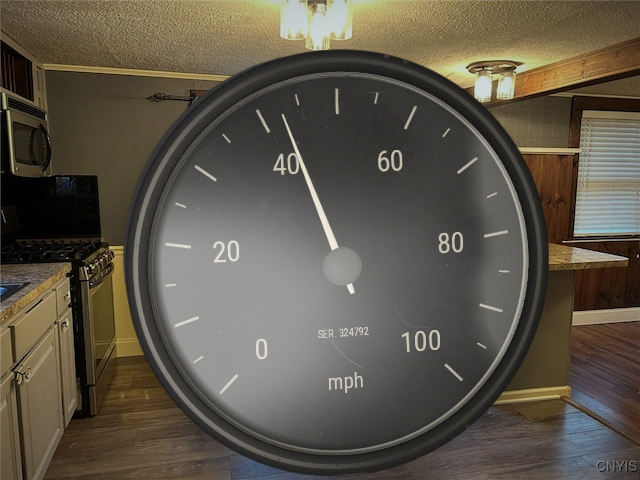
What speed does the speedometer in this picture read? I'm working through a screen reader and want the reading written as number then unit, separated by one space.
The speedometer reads 42.5 mph
